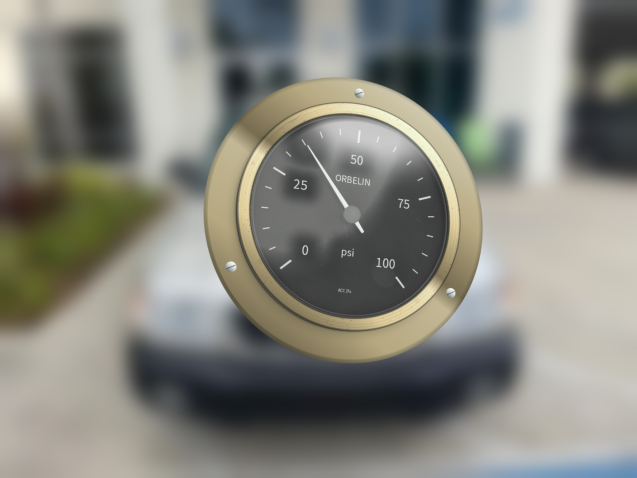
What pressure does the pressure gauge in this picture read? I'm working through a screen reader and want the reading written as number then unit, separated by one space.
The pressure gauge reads 35 psi
